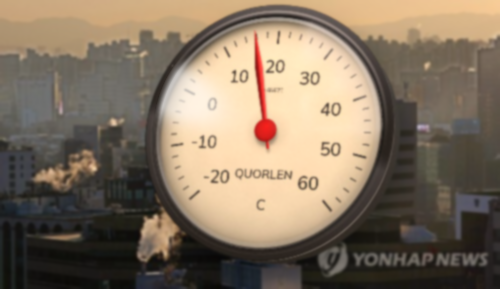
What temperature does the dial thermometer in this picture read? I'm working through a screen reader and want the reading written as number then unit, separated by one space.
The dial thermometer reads 16 °C
